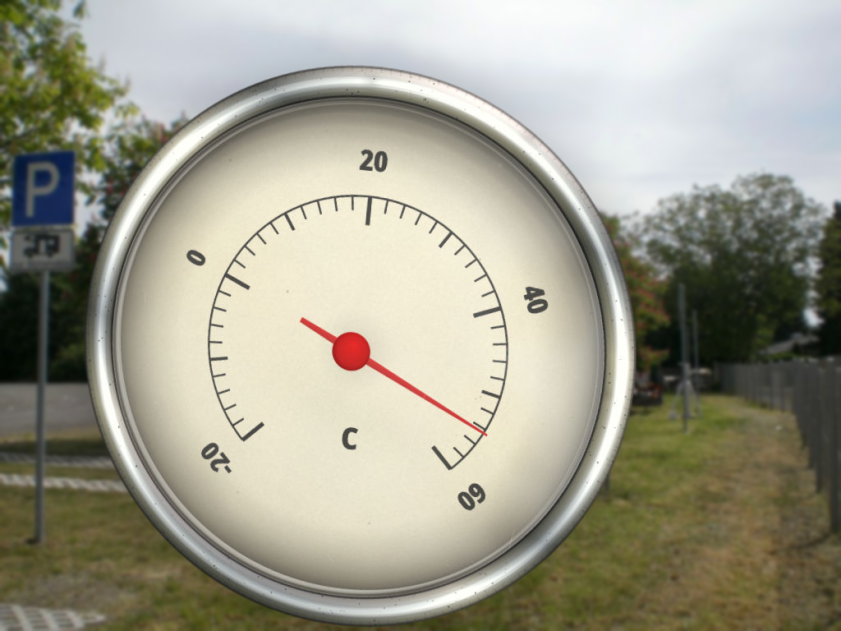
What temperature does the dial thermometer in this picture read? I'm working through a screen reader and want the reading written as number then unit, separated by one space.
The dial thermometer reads 54 °C
